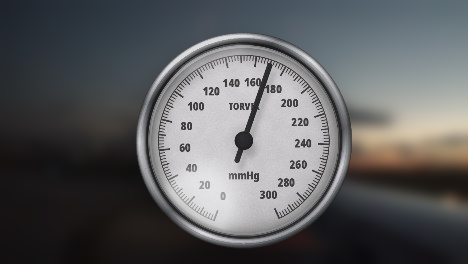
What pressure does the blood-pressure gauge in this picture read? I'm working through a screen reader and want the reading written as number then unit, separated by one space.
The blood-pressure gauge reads 170 mmHg
